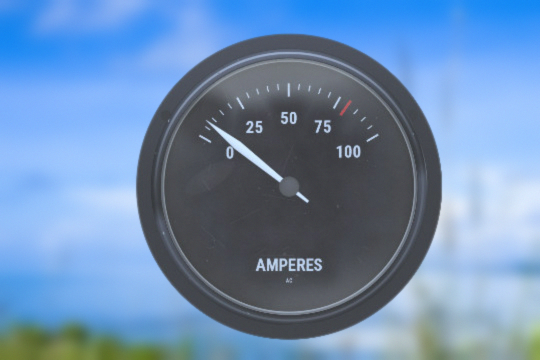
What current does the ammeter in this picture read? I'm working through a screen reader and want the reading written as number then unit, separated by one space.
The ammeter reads 7.5 A
